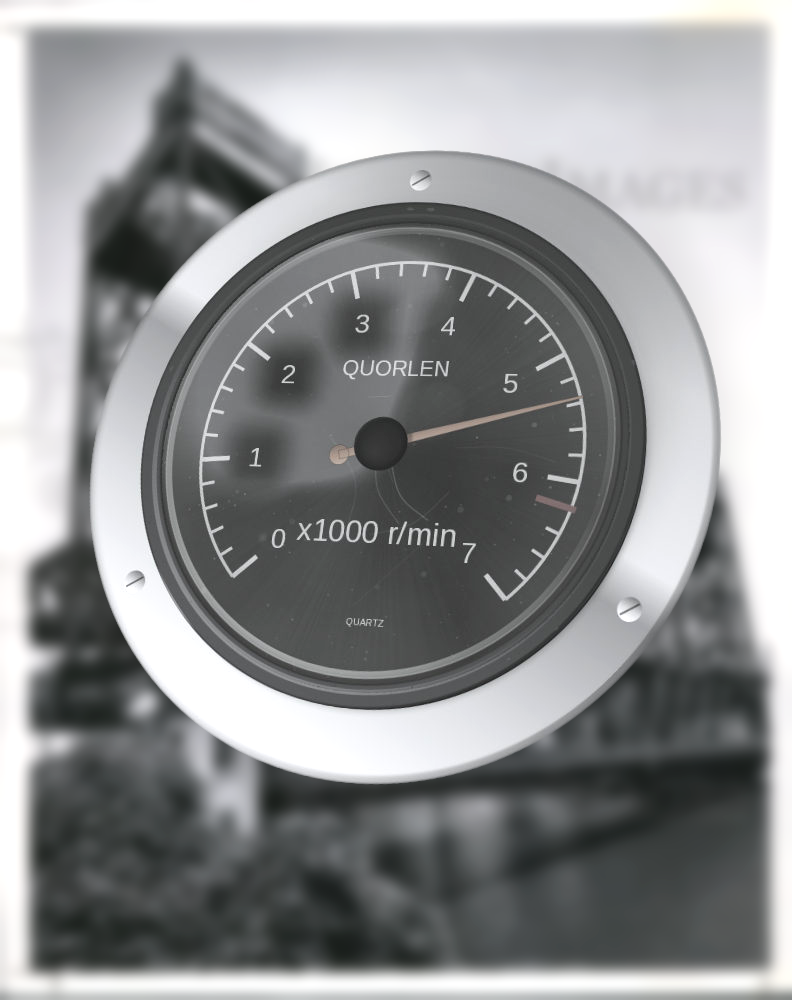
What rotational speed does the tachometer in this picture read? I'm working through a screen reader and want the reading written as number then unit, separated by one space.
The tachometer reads 5400 rpm
